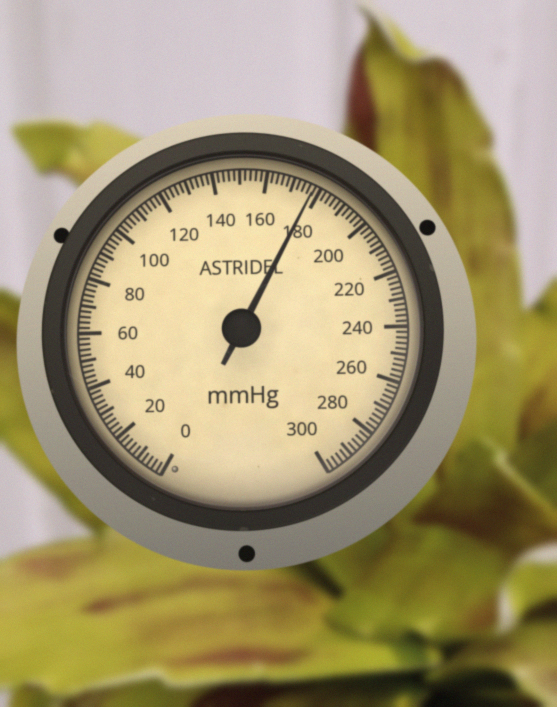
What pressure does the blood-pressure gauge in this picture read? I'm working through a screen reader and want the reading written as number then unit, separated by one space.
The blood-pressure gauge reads 178 mmHg
